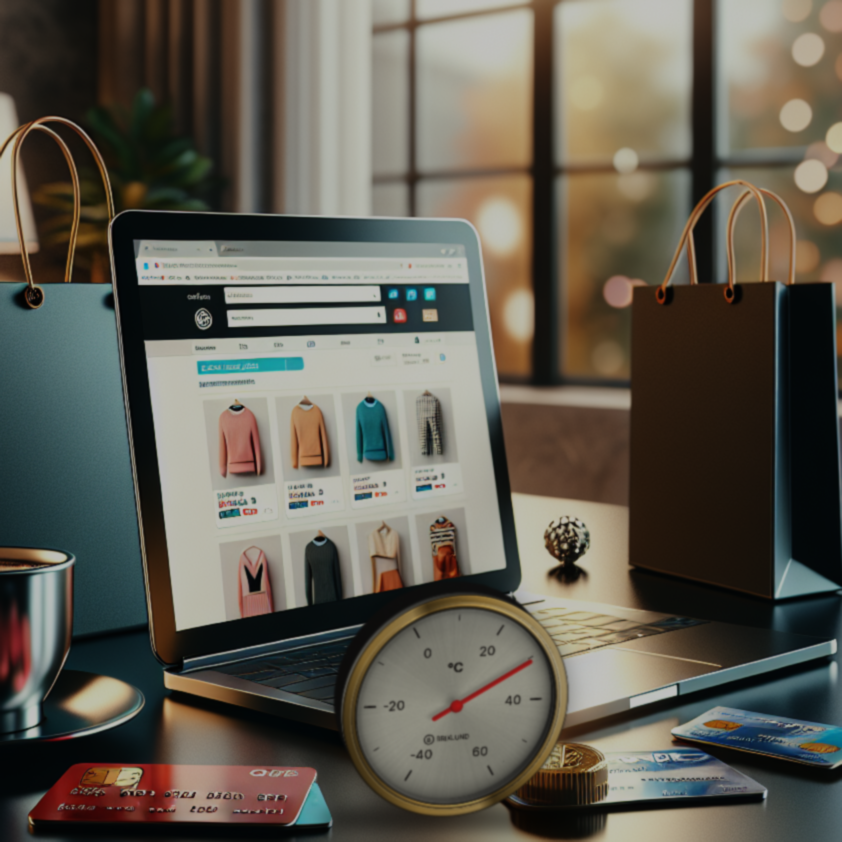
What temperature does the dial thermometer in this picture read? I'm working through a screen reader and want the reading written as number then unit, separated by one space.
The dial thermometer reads 30 °C
